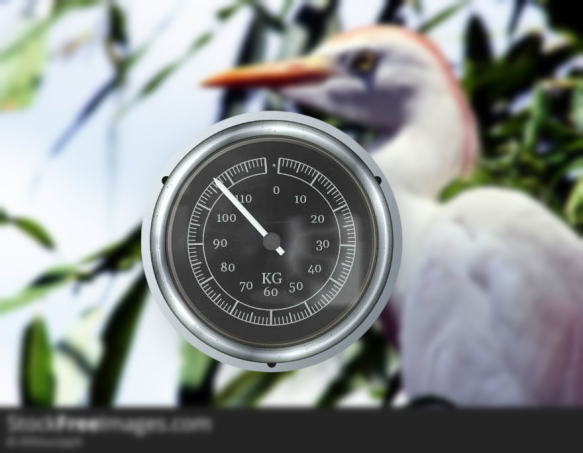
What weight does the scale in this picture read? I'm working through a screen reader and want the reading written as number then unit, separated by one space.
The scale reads 107 kg
